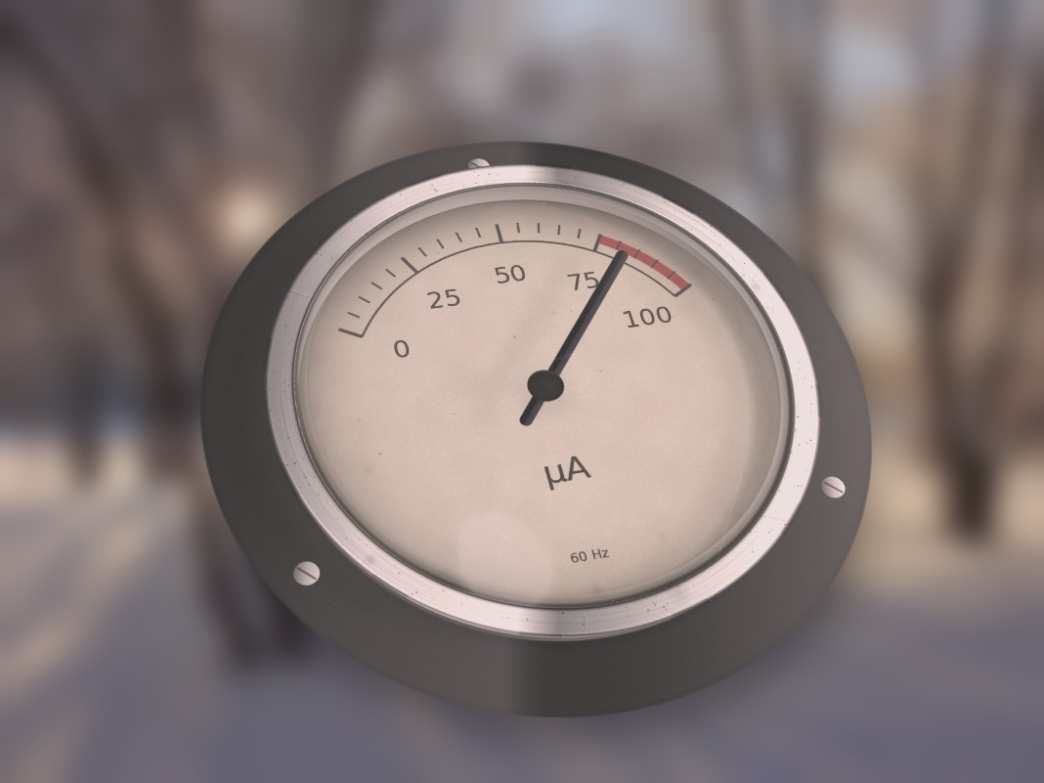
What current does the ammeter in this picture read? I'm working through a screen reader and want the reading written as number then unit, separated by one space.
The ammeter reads 82.5 µA
